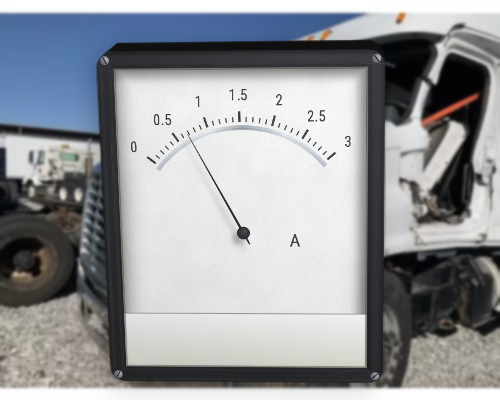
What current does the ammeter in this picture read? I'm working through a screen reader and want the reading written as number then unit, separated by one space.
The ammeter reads 0.7 A
